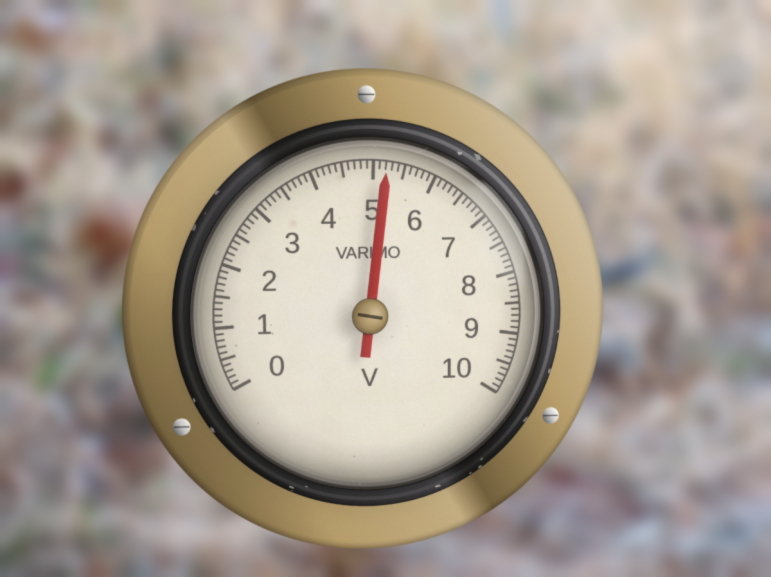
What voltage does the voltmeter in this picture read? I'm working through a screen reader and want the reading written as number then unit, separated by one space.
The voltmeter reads 5.2 V
